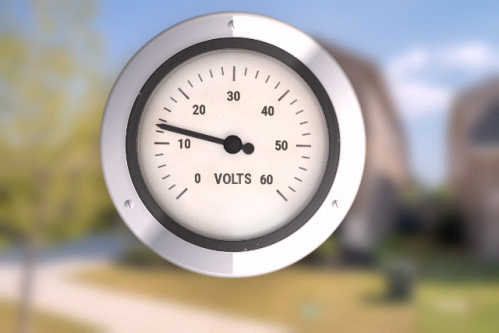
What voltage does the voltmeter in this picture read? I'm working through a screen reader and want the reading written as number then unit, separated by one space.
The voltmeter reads 13 V
